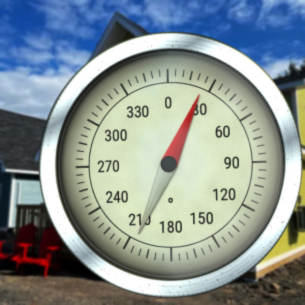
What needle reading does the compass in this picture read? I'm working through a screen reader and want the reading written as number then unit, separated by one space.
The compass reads 25 °
